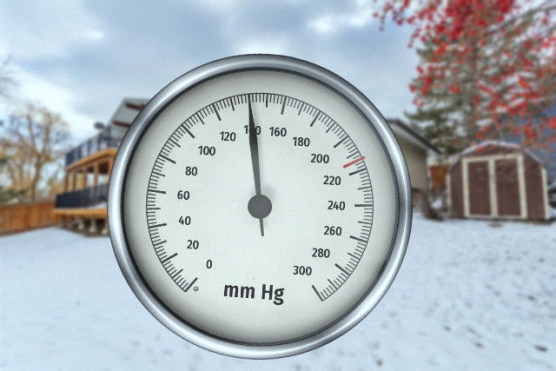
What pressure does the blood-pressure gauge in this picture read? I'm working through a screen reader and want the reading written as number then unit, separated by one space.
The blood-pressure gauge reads 140 mmHg
